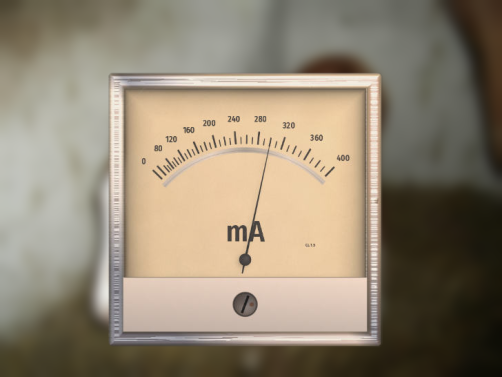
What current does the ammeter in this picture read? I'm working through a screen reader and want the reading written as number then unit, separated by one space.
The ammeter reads 300 mA
